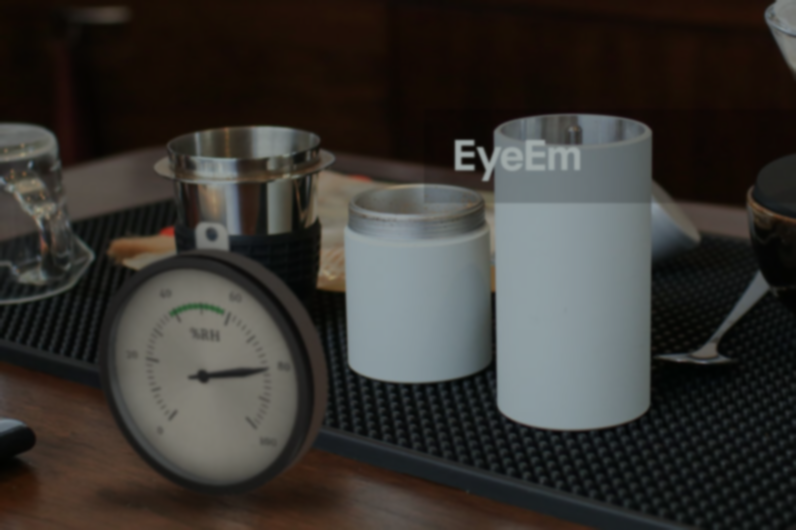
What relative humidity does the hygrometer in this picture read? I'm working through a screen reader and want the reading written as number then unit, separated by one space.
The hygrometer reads 80 %
